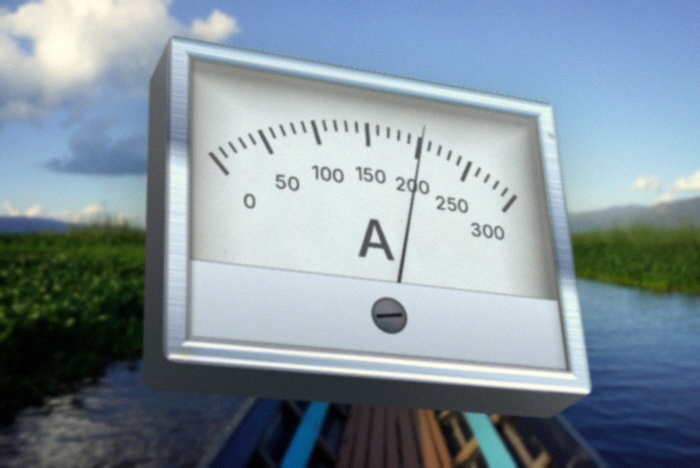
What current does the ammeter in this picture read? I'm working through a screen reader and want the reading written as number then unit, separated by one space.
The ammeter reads 200 A
